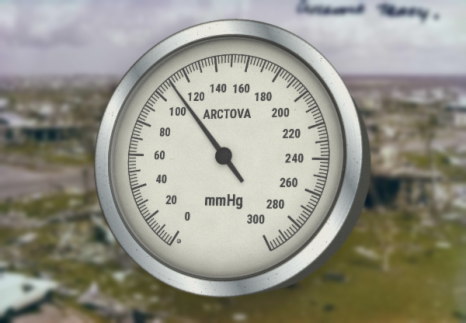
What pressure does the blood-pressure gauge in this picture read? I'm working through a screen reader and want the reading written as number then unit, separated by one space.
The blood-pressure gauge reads 110 mmHg
